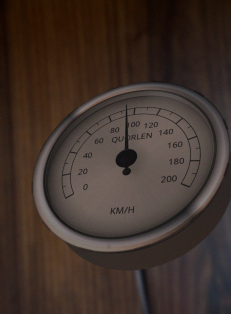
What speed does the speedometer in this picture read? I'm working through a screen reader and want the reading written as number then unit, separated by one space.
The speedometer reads 95 km/h
